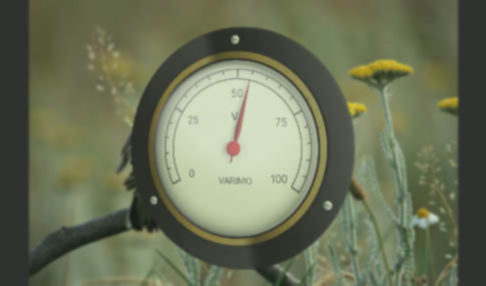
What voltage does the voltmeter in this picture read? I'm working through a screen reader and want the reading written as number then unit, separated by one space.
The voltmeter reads 55 V
